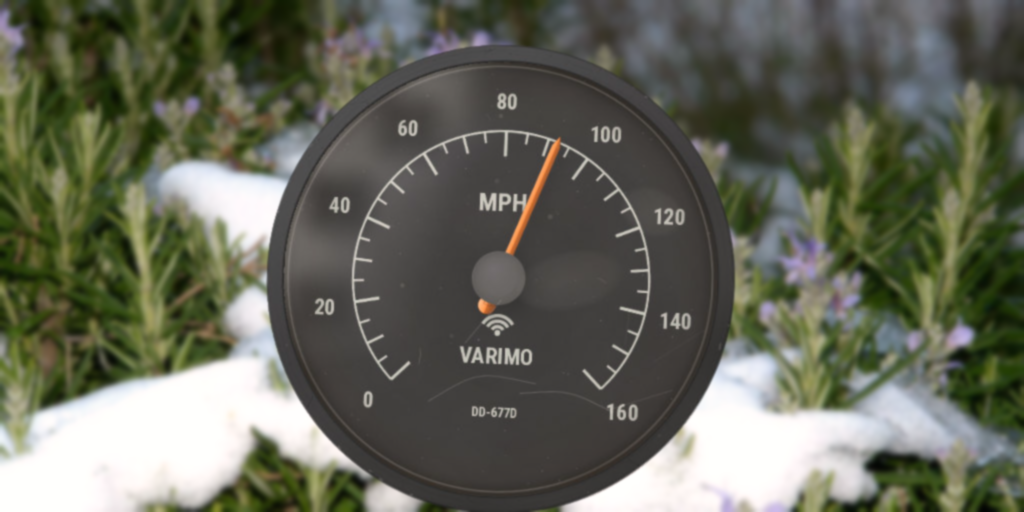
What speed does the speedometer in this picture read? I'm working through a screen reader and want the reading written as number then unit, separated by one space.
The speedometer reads 92.5 mph
